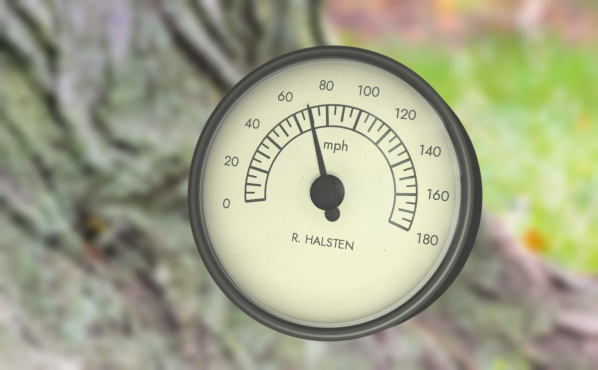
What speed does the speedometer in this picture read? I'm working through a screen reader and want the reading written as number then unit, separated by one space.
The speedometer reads 70 mph
